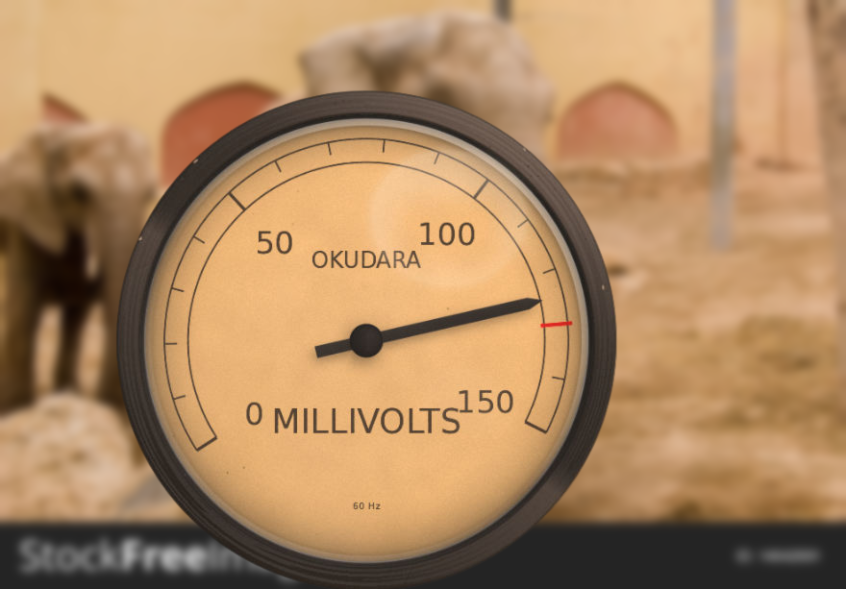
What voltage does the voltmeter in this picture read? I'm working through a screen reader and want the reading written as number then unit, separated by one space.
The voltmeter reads 125 mV
